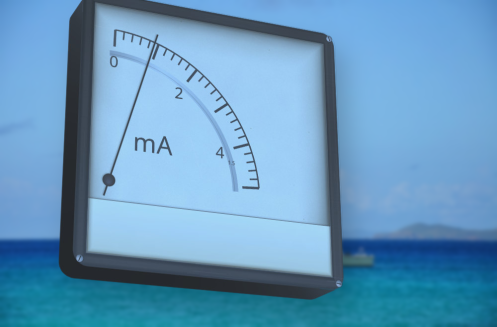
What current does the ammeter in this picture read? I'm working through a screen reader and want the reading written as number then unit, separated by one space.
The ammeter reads 0.9 mA
